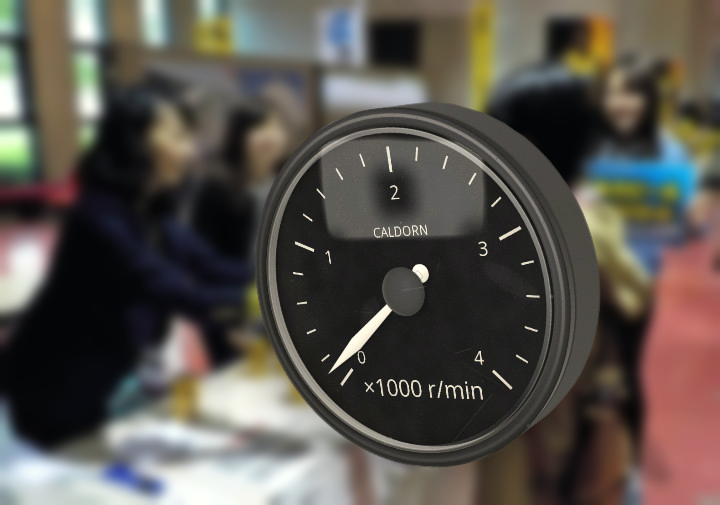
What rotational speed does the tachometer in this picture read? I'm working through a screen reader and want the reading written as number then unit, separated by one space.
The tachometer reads 100 rpm
